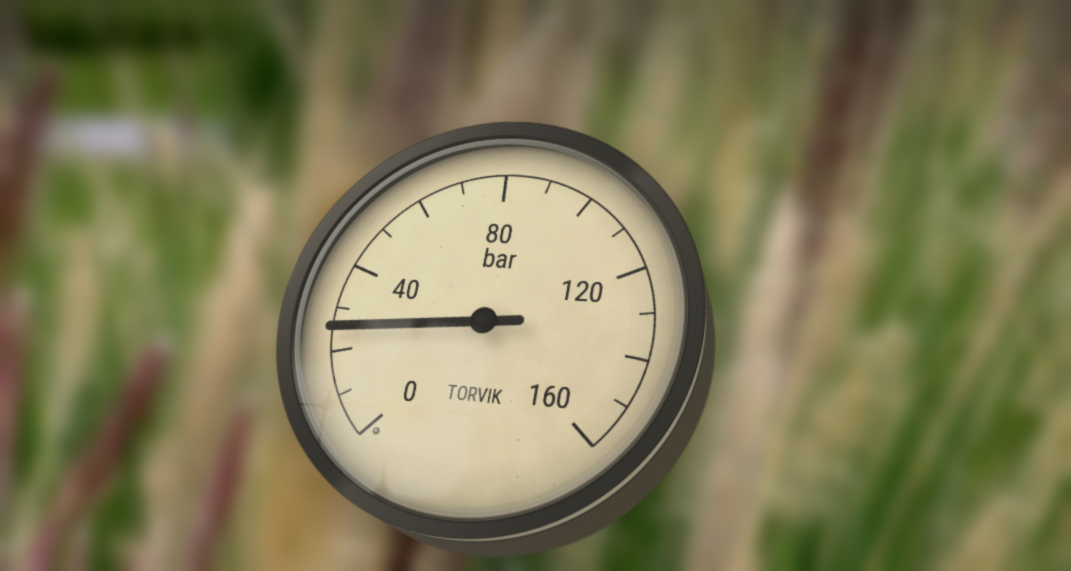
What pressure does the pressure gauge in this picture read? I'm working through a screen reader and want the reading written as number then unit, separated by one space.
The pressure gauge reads 25 bar
